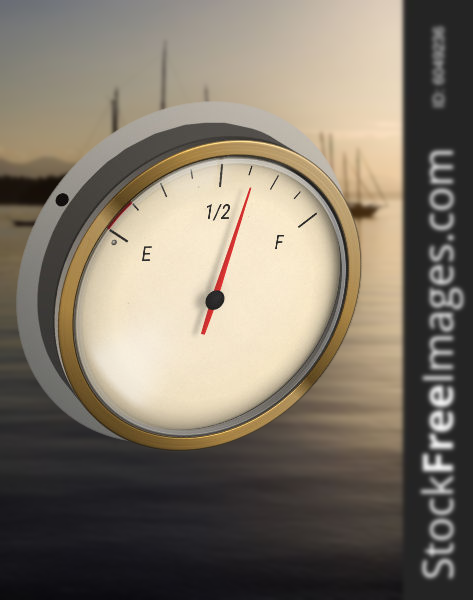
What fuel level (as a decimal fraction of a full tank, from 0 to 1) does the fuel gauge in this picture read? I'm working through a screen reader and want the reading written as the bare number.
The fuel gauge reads 0.625
